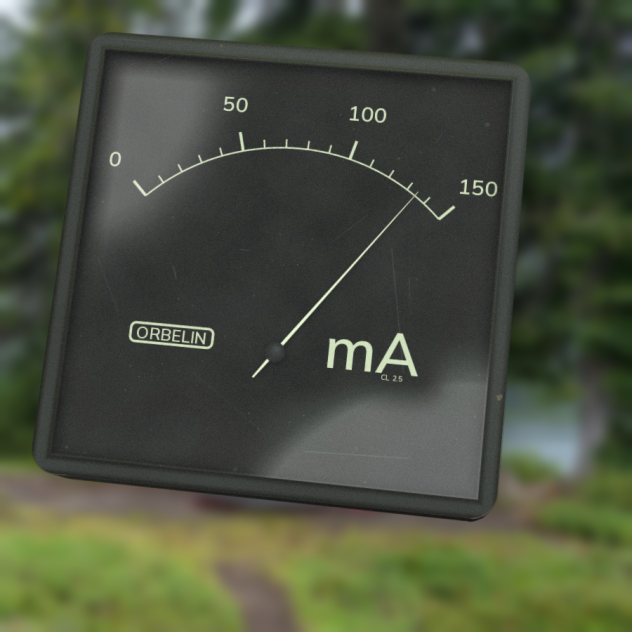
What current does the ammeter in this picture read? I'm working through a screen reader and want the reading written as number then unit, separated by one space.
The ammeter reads 135 mA
